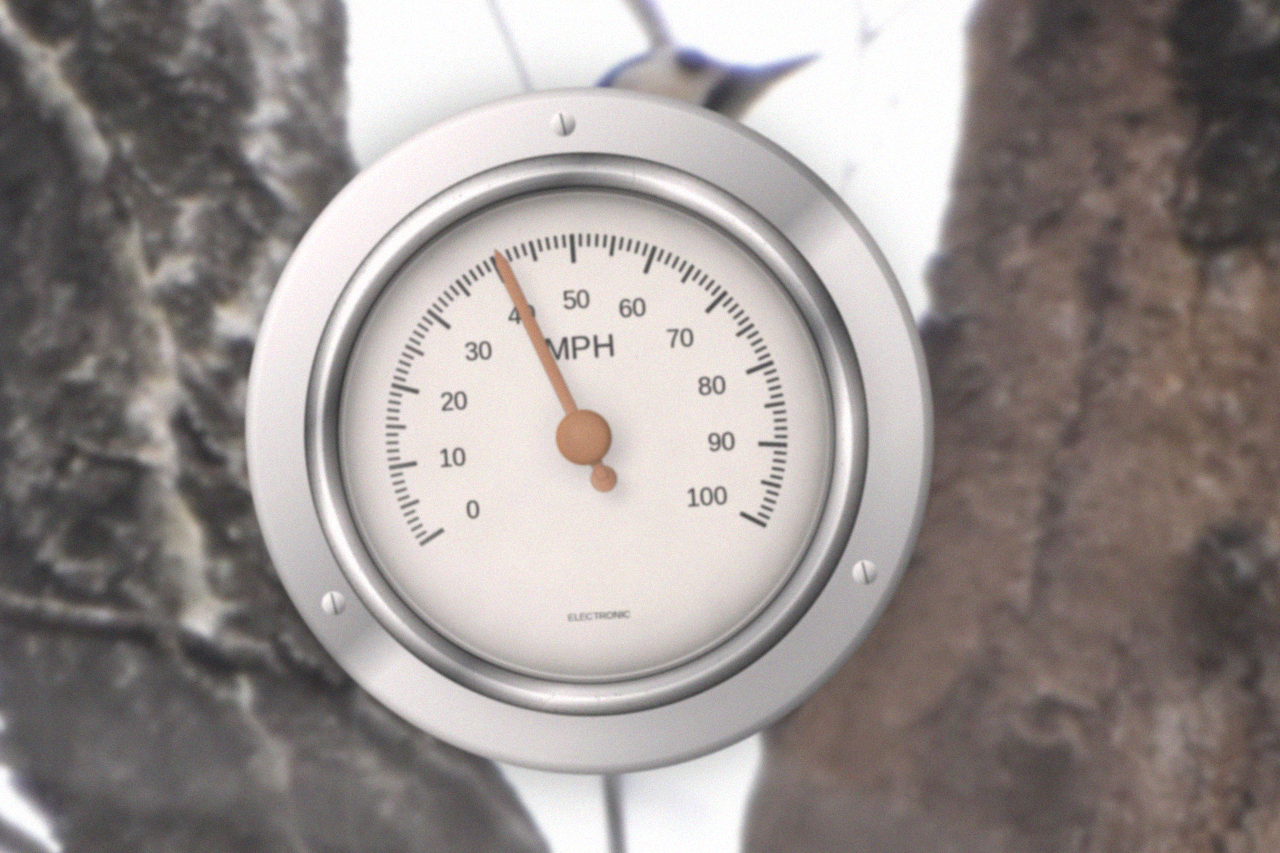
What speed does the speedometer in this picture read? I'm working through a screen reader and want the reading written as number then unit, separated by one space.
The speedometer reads 41 mph
